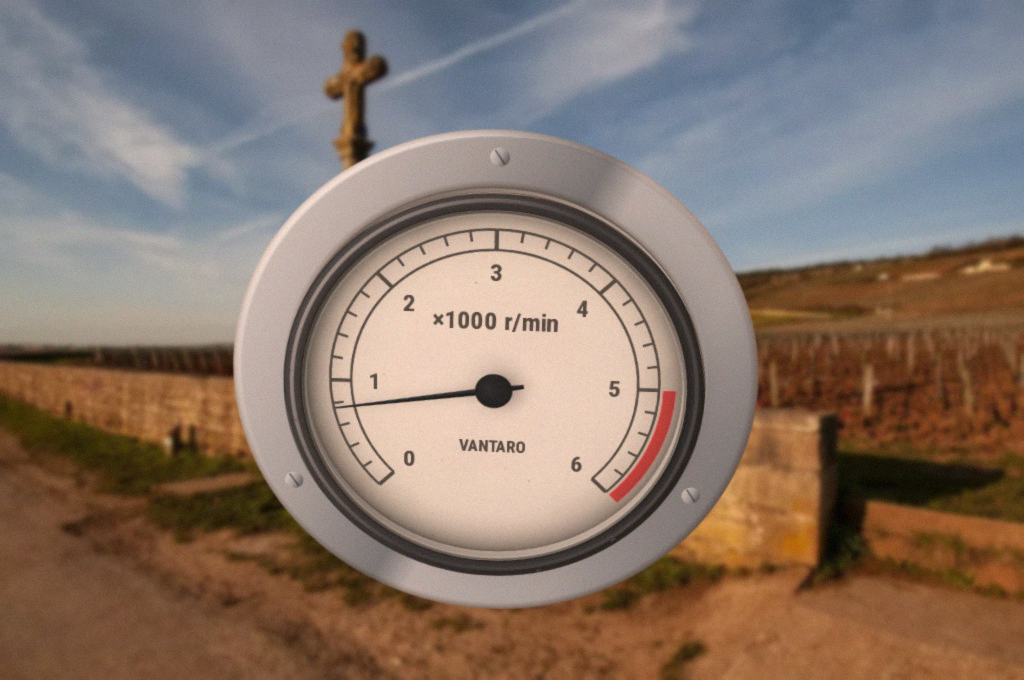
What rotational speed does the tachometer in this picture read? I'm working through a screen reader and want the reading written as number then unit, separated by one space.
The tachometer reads 800 rpm
